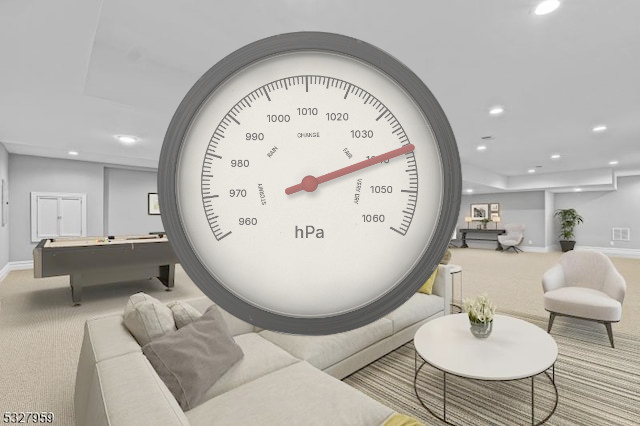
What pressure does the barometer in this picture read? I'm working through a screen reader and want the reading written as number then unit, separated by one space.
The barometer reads 1040 hPa
